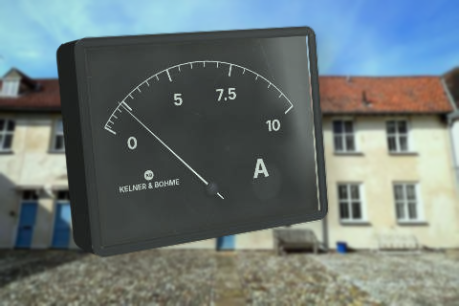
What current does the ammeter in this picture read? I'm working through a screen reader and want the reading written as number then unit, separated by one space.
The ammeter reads 2.25 A
